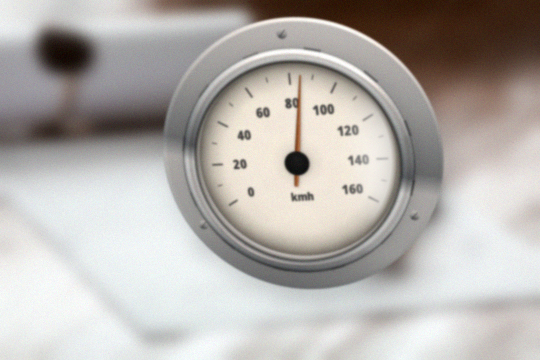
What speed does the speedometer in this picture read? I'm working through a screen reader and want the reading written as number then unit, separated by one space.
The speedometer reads 85 km/h
